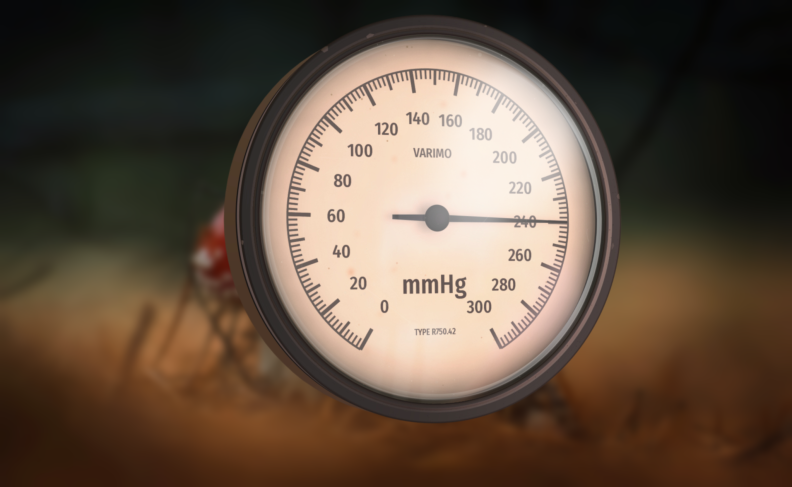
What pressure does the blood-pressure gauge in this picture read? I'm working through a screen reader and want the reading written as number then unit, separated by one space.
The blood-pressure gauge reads 240 mmHg
